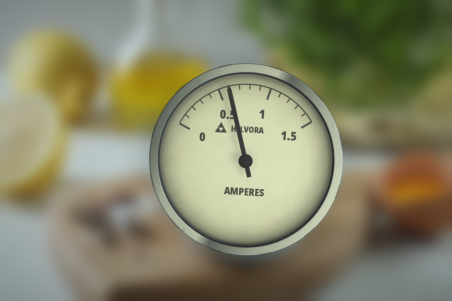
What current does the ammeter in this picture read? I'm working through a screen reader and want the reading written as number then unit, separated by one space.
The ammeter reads 0.6 A
